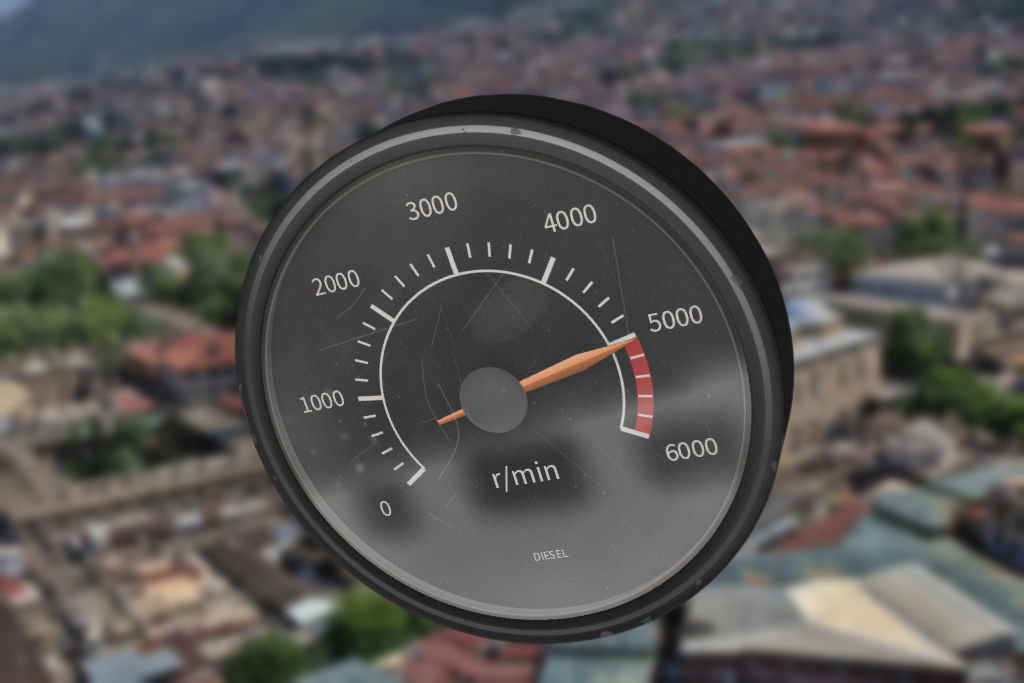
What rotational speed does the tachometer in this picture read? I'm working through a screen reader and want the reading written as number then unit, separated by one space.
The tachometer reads 5000 rpm
